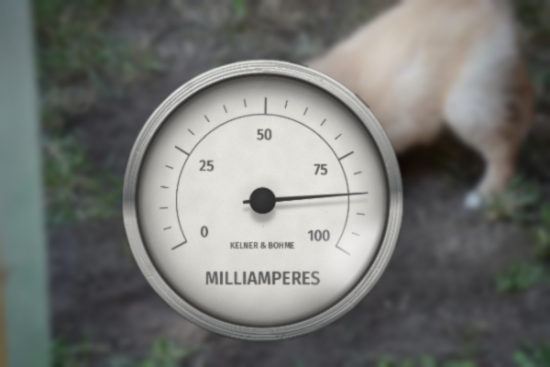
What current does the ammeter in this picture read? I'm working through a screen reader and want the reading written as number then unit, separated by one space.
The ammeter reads 85 mA
